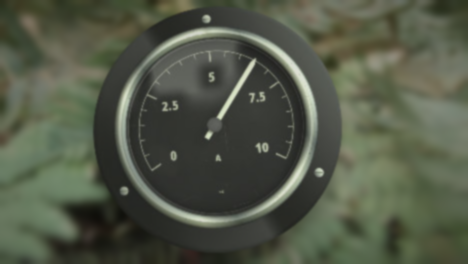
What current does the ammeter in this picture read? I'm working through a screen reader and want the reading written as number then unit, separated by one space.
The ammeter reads 6.5 A
